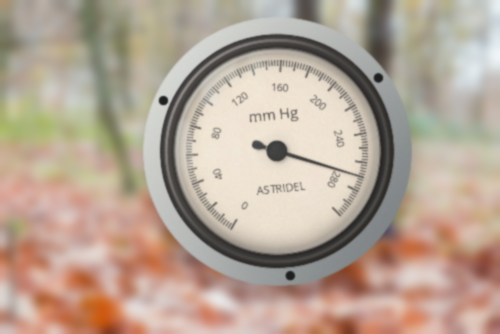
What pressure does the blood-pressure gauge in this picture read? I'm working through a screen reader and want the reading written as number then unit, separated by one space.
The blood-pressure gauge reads 270 mmHg
